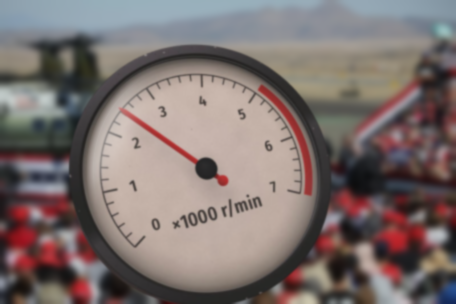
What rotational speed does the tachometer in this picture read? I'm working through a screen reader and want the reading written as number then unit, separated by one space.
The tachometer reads 2400 rpm
